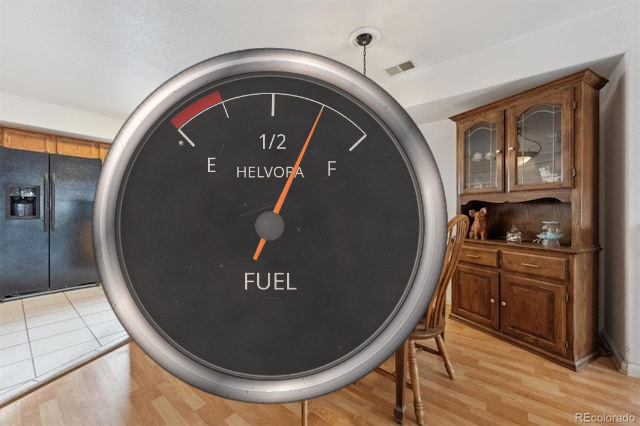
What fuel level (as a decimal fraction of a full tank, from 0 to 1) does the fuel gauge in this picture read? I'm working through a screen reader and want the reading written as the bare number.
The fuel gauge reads 0.75
